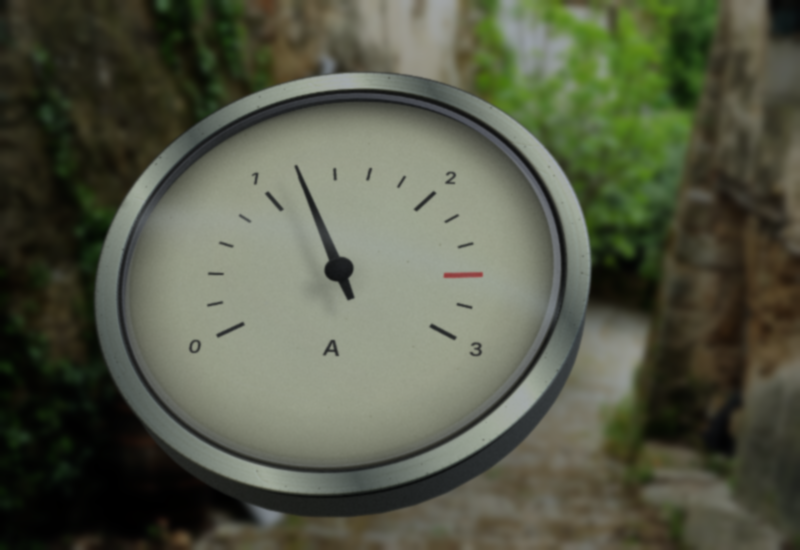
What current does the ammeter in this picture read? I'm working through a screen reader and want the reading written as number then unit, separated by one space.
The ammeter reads 1.2 A
